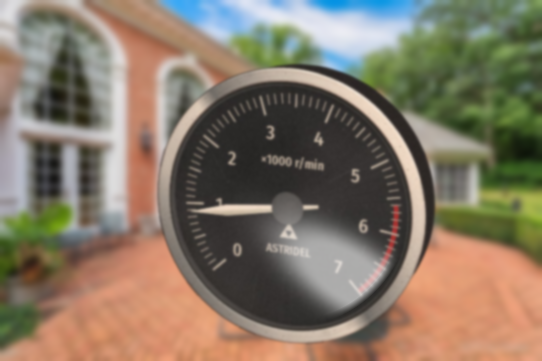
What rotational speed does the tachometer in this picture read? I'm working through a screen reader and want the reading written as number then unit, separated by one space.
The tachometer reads 900 rpm
